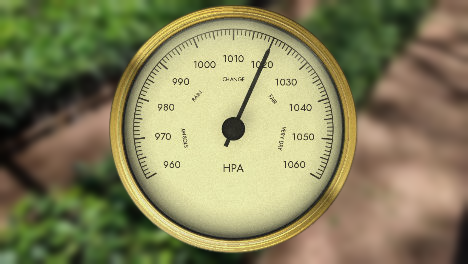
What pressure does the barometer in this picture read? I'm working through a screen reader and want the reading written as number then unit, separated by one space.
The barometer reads 1020 hPa
